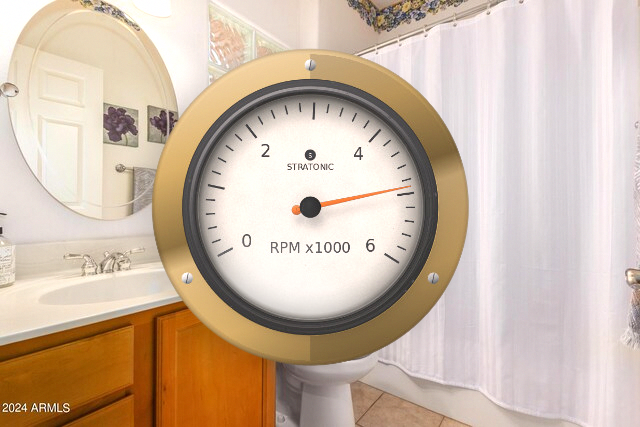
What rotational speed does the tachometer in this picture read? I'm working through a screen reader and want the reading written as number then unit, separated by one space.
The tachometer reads 4900 rpm
